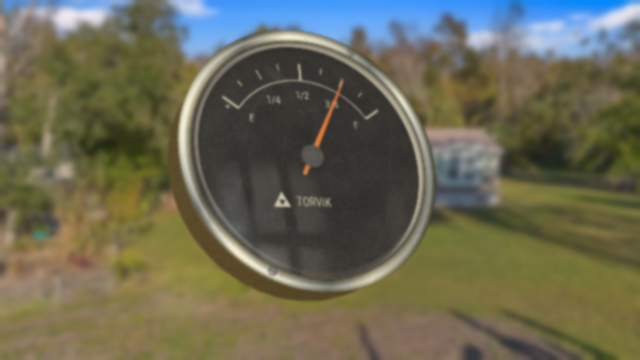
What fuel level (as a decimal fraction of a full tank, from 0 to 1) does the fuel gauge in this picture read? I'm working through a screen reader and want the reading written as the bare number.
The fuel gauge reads 0.75
